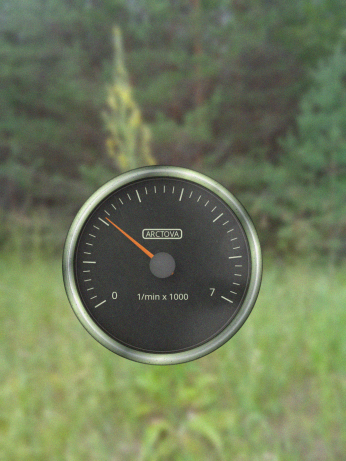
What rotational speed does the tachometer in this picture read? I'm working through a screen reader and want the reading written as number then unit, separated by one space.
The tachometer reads 2100 rpm
